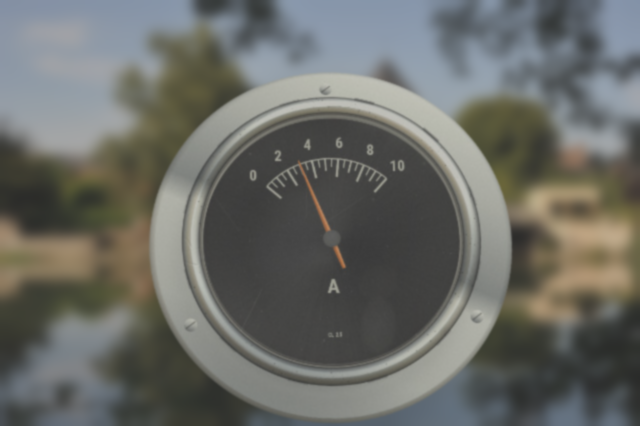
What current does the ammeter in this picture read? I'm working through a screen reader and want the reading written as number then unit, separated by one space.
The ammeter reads 3 A
